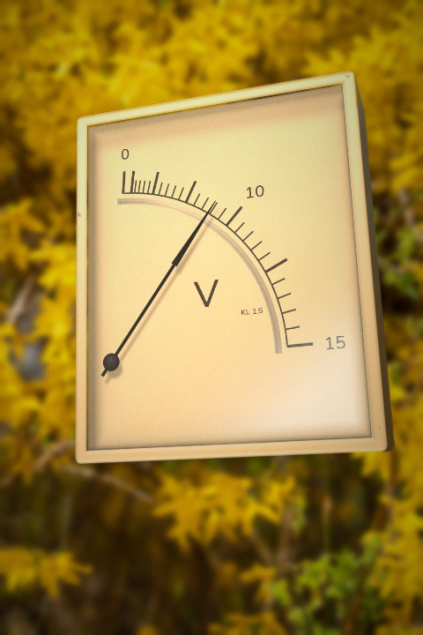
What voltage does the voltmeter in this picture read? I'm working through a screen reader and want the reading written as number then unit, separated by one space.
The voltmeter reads 9 V
